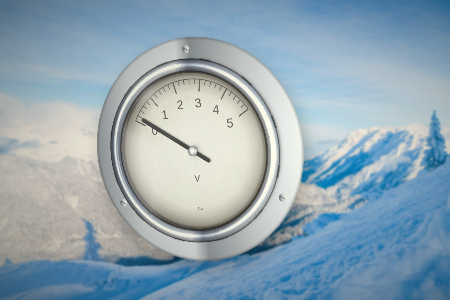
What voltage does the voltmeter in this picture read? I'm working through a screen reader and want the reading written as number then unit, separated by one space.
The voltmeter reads 0.2 V
